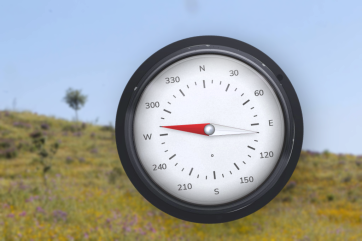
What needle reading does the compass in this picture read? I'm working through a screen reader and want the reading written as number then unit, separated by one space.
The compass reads 280 °
